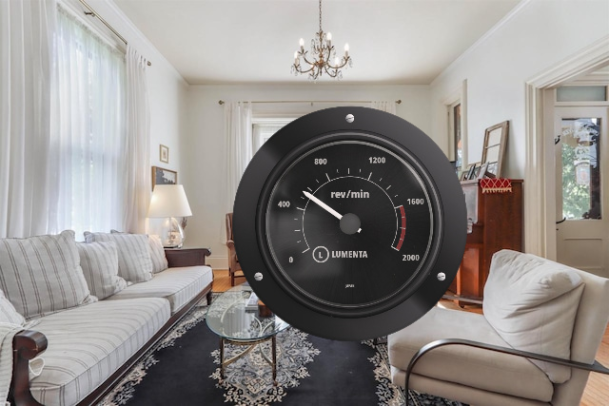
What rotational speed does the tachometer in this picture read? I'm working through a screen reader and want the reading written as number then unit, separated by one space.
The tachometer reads 550 rpm
